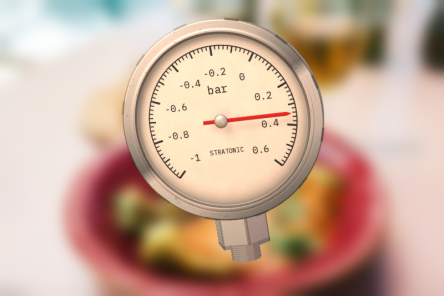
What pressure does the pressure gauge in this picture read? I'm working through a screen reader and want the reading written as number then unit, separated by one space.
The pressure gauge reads 0.34 bar
